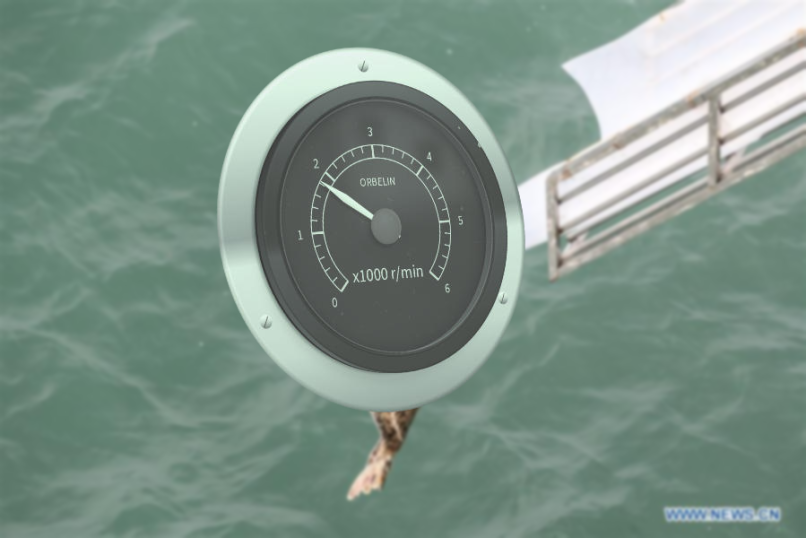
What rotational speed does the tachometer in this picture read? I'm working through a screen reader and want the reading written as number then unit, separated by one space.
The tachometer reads 1800 rpm
